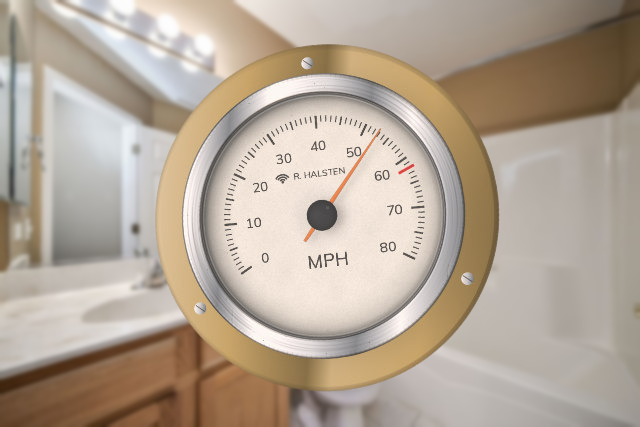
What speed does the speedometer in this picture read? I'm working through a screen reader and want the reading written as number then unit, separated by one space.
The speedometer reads 53 mph
